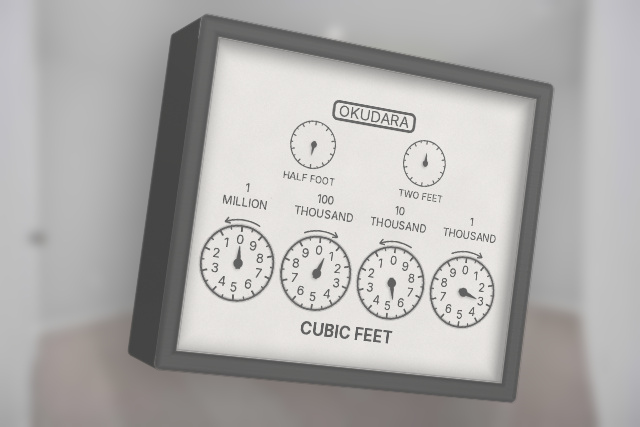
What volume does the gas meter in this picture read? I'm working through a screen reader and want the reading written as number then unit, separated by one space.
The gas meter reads 5300 ft³
